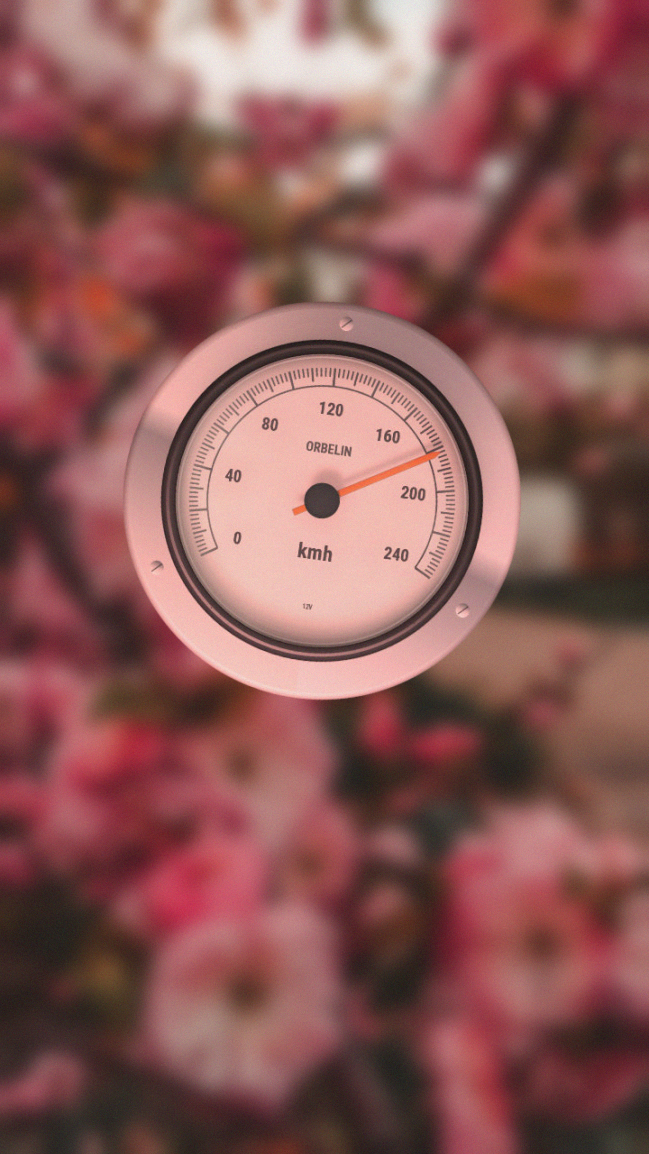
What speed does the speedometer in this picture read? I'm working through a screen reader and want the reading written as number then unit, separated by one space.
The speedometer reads 182 km/h
